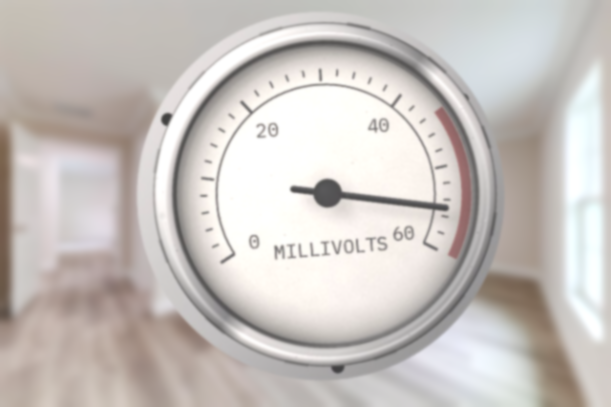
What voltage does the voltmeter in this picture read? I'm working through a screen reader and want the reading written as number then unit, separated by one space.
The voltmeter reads 55 mV
